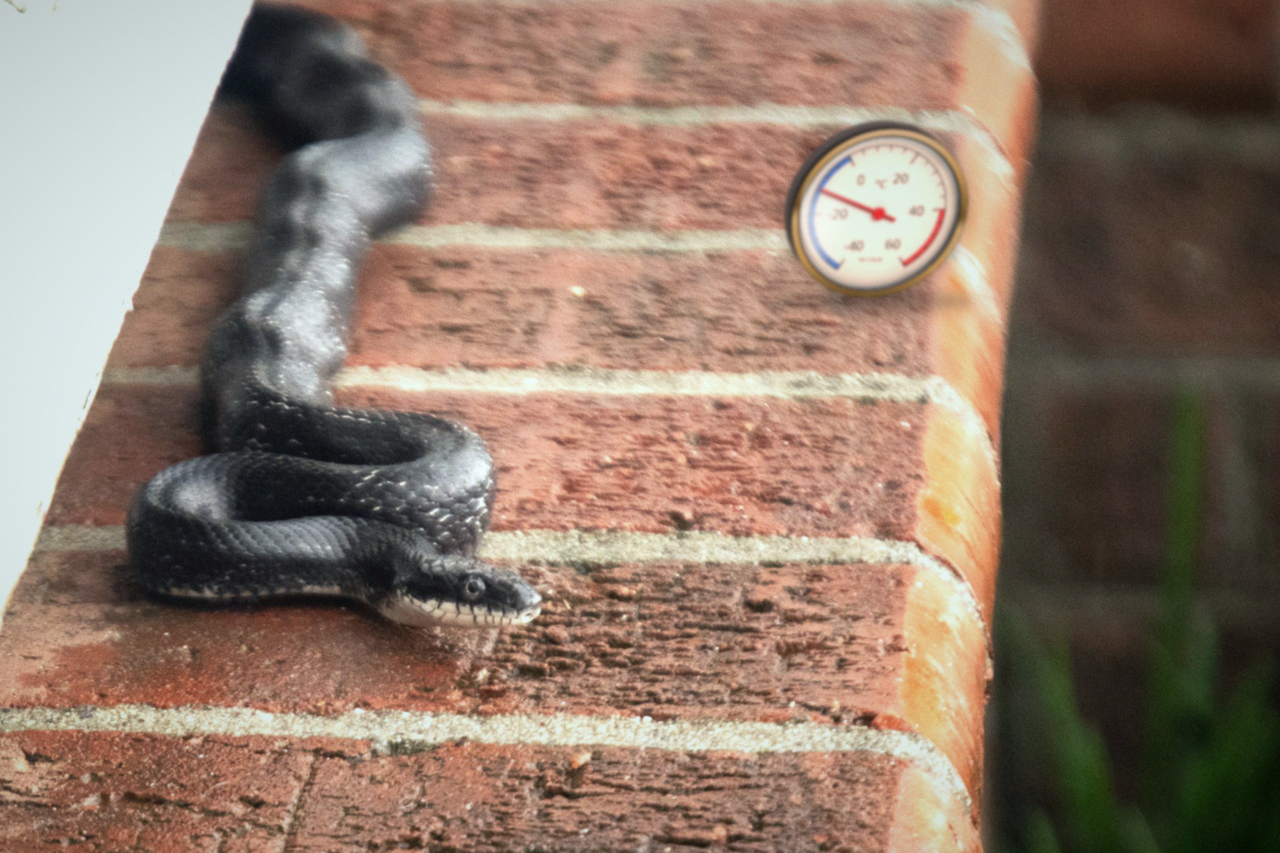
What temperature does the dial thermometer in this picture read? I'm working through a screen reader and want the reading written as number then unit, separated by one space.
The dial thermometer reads -12 °C
